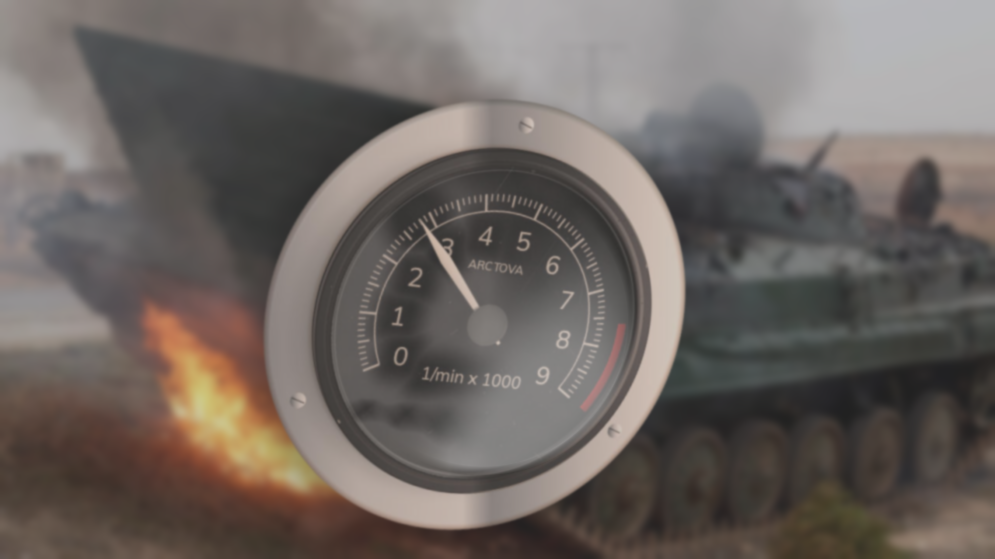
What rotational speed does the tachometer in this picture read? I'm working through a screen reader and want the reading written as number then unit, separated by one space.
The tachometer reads 2800 rpm
